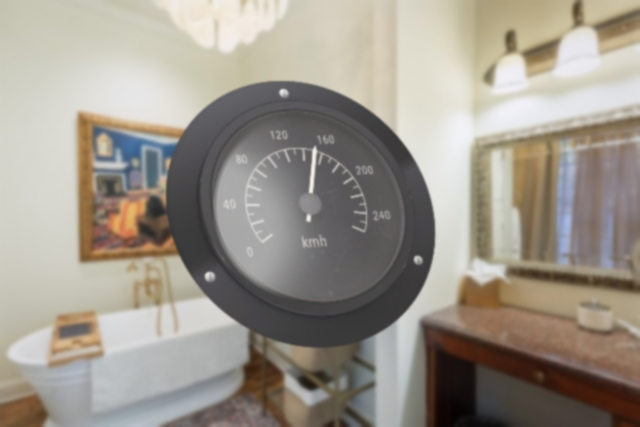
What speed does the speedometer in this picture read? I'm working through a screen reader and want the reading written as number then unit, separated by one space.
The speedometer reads 150 km/h
